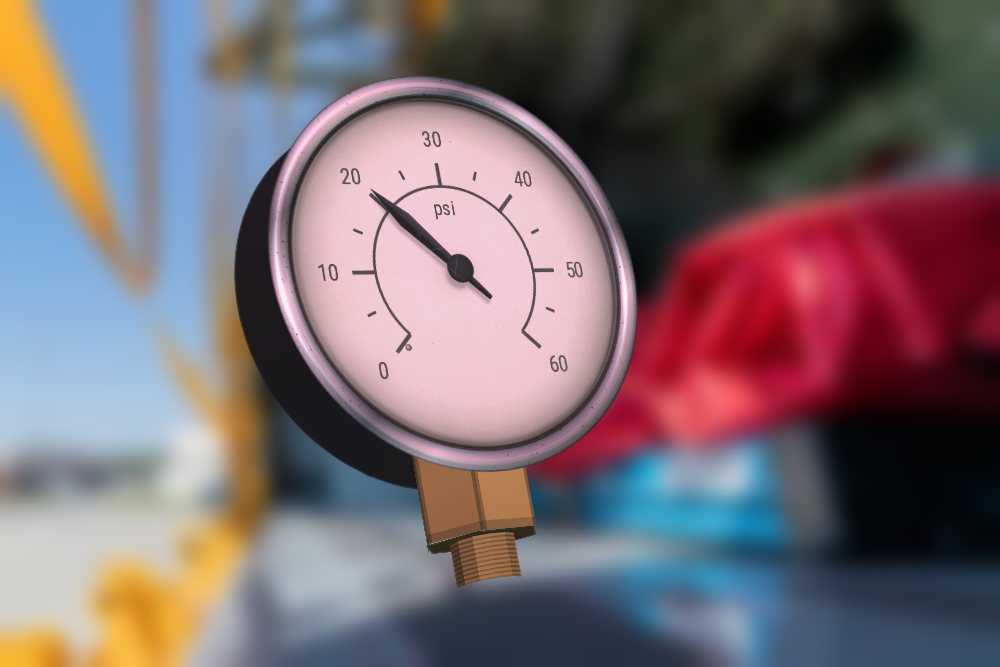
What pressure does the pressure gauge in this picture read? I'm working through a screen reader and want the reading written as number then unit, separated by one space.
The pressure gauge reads 20 psi
